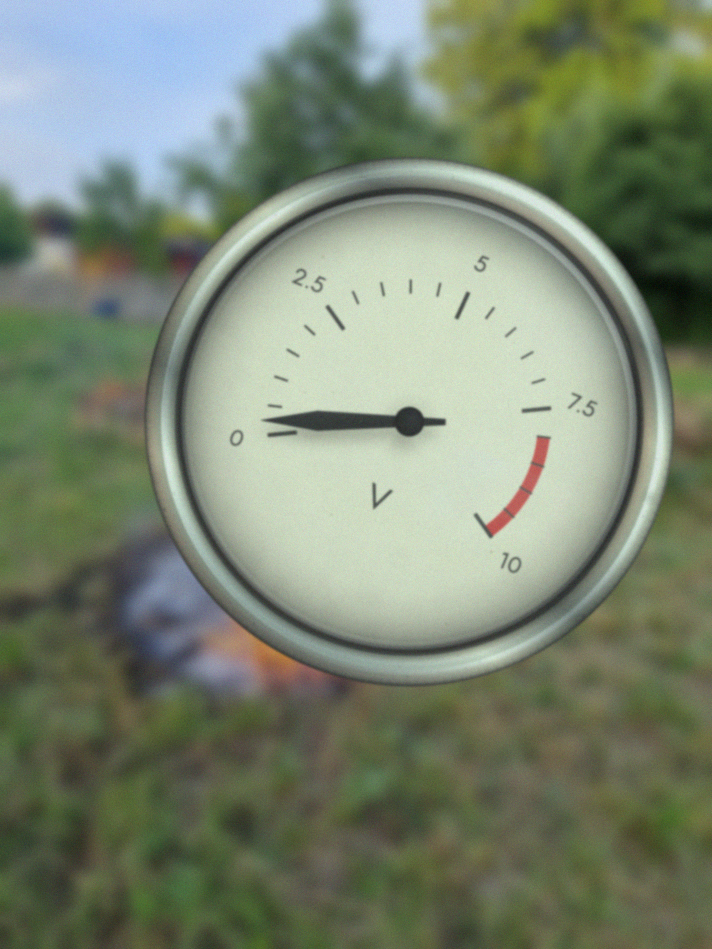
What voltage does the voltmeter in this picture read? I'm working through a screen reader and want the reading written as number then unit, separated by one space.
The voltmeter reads 0.25 V
